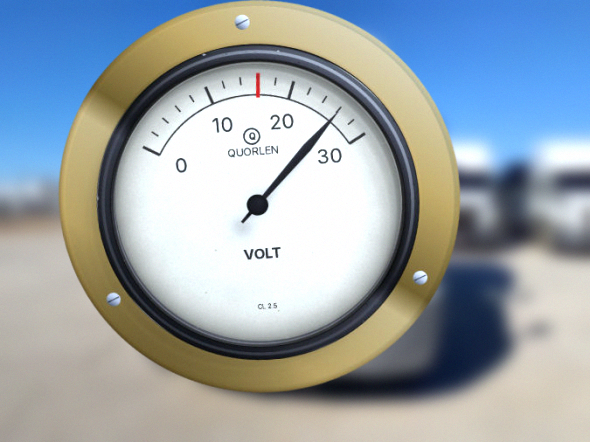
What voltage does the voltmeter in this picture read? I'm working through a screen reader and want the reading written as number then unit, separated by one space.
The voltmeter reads 26 V
